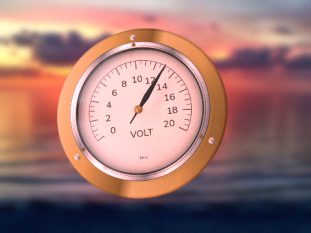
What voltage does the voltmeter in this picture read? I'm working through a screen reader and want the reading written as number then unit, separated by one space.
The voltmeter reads 13 V
